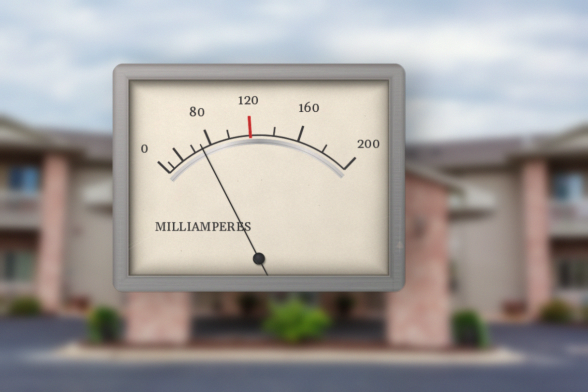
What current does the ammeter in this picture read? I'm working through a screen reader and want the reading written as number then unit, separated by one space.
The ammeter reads 70 mA
